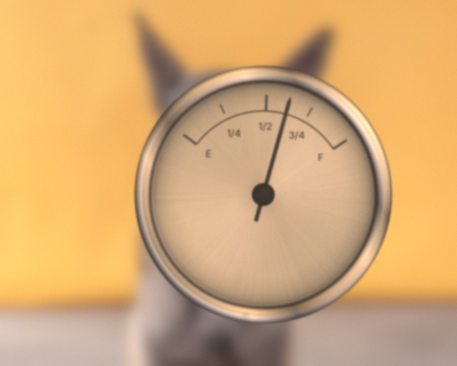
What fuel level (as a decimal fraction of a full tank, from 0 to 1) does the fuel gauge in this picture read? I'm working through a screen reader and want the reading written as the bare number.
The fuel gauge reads 0.625
